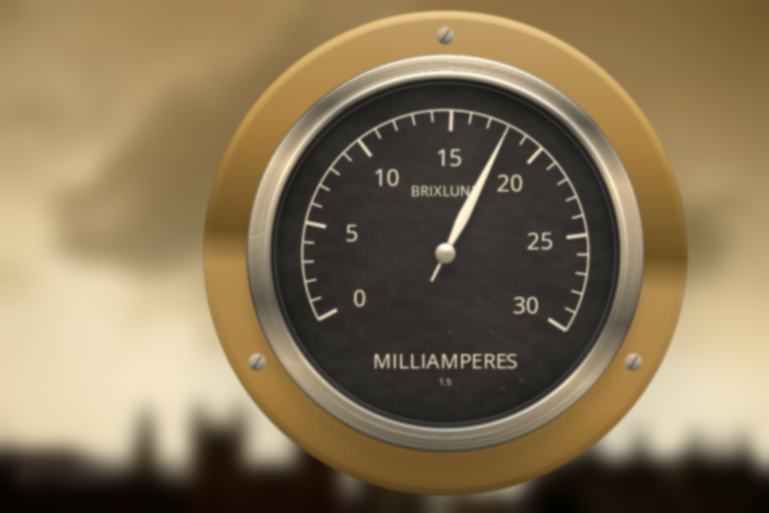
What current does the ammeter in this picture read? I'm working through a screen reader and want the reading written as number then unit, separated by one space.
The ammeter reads 18 mA
